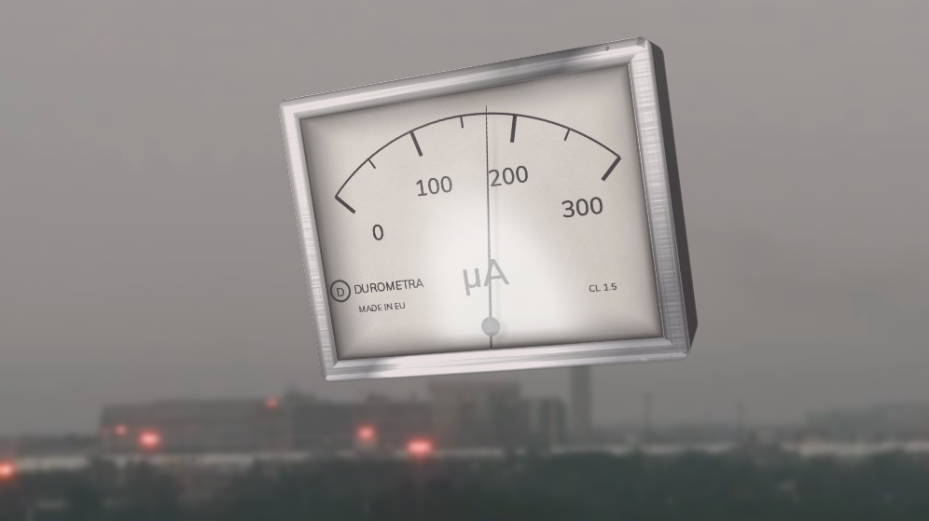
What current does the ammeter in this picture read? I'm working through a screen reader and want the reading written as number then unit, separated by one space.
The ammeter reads 175 µA
